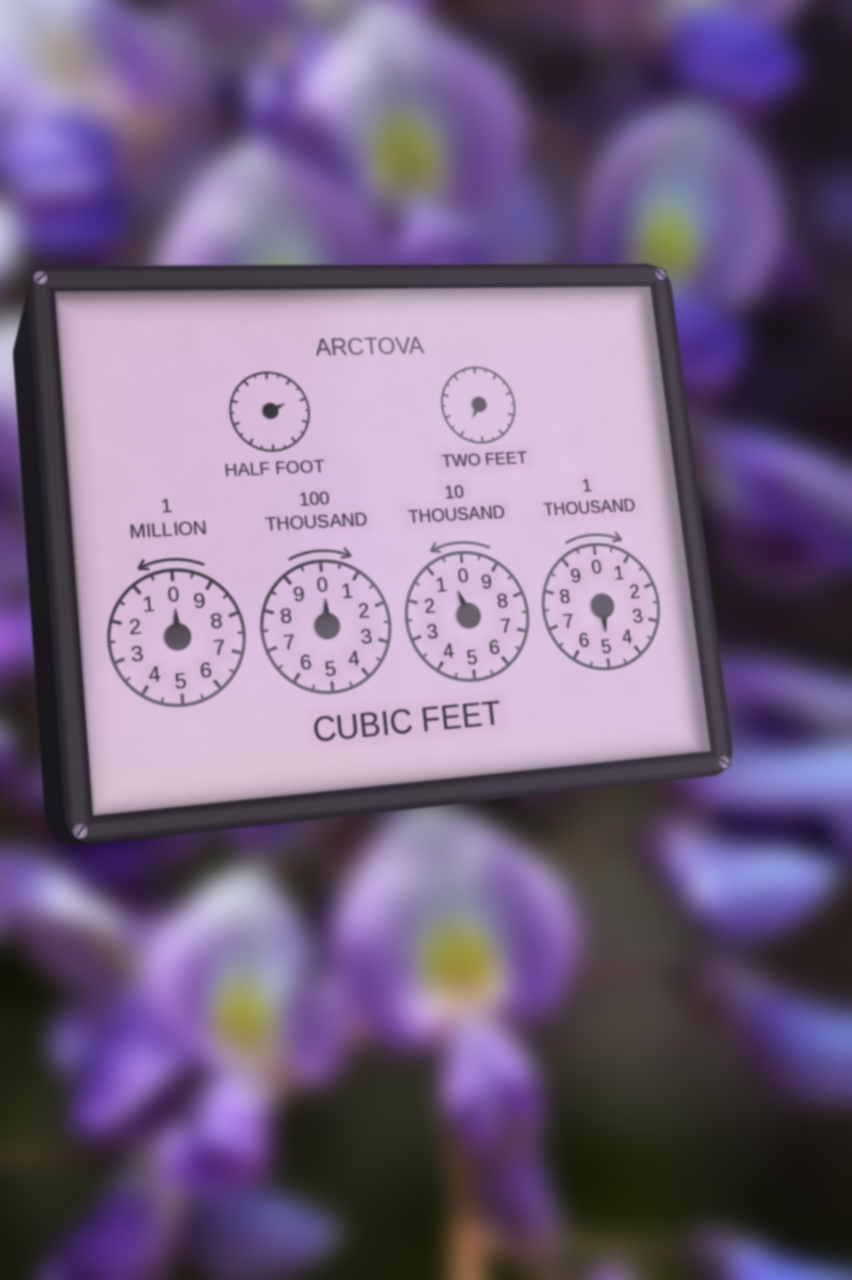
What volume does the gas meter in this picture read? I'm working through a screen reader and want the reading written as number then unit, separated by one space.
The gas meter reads 500 ft³
